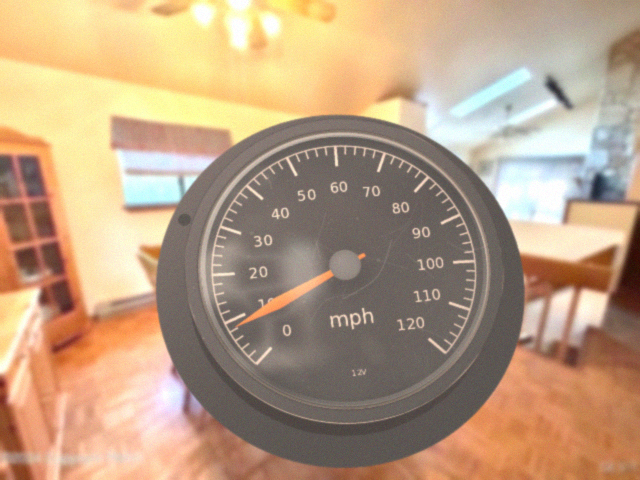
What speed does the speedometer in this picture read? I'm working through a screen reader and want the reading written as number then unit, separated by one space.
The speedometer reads 8 mph
